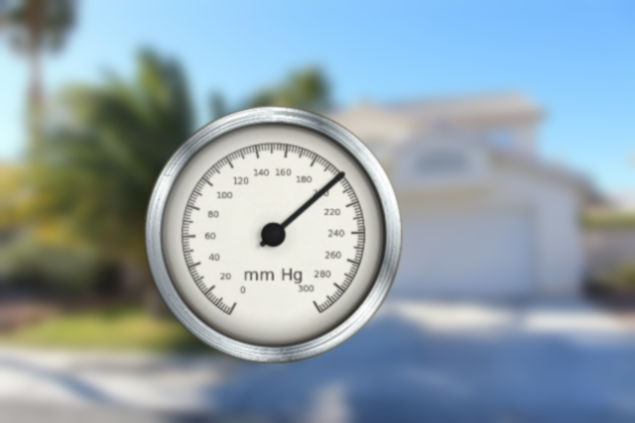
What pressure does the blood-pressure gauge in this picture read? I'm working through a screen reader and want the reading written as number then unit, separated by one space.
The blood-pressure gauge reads 200 mmHg
